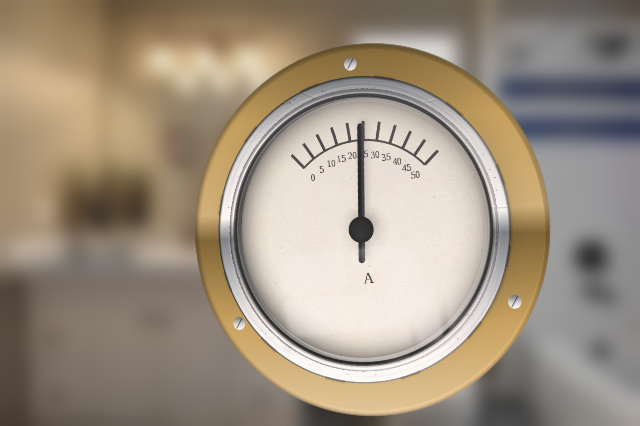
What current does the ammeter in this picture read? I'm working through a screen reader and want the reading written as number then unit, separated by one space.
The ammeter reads 25 A
